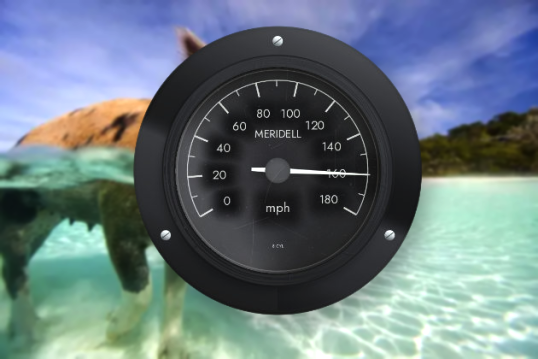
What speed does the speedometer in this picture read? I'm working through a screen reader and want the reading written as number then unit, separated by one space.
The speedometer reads 160 mph
